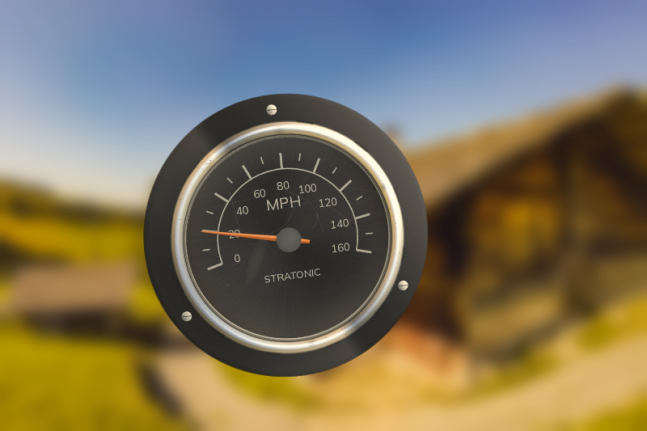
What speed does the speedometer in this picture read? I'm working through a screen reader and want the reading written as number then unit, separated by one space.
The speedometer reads 20 mph
